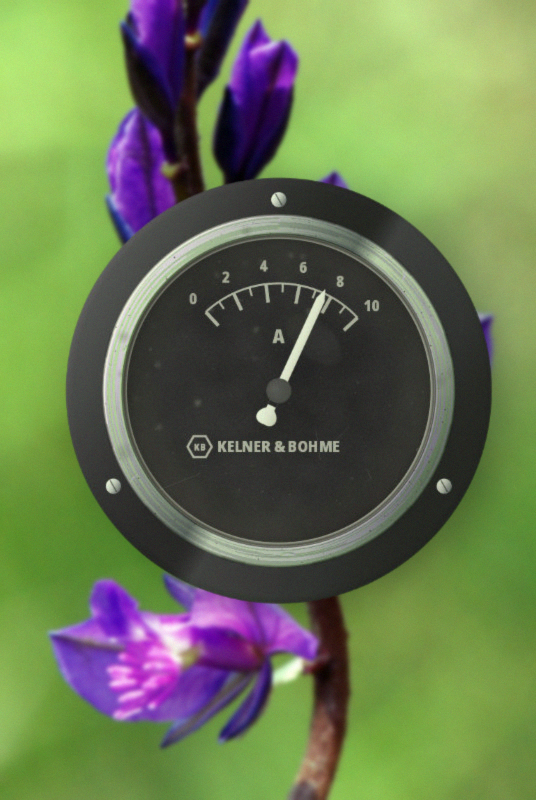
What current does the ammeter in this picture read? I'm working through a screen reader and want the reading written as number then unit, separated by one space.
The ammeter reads 7.5 A
